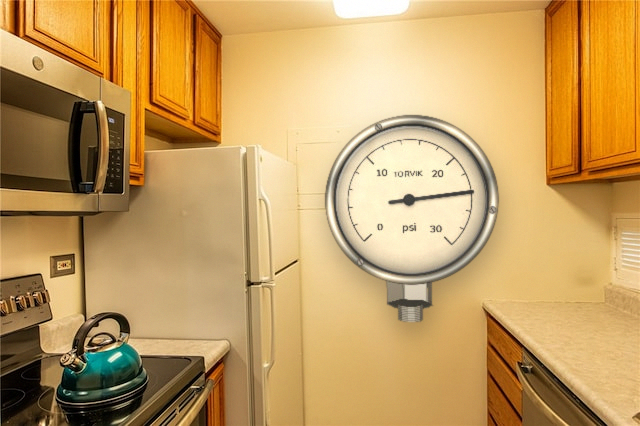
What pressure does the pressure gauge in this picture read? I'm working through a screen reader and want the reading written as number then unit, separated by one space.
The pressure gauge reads 24 psi
